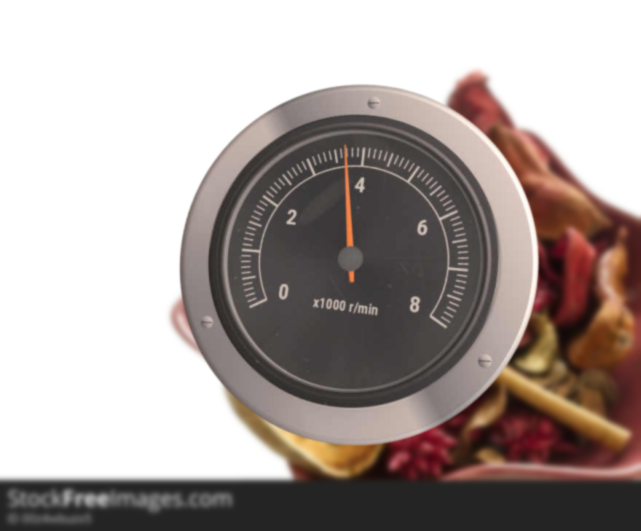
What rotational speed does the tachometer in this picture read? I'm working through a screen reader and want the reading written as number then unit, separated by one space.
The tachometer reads 3700 rpm
